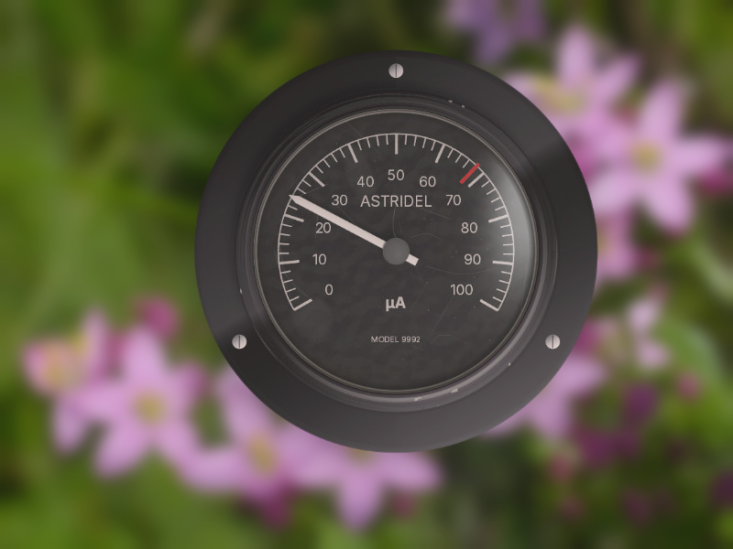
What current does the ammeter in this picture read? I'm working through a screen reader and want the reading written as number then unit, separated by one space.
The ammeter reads 24 µA
